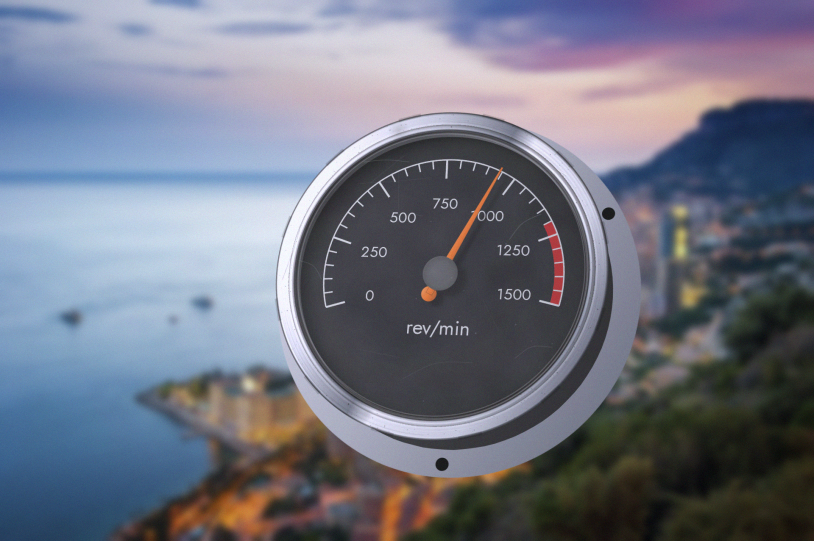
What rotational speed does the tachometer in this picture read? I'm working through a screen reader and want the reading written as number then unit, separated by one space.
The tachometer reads 950 rpm
